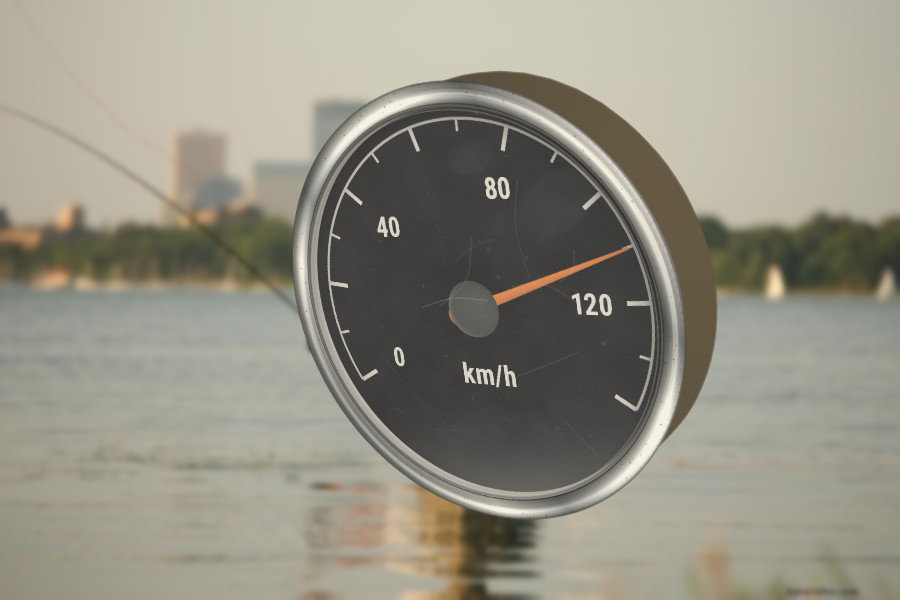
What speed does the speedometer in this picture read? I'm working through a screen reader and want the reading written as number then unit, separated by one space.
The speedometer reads 110 km/h
